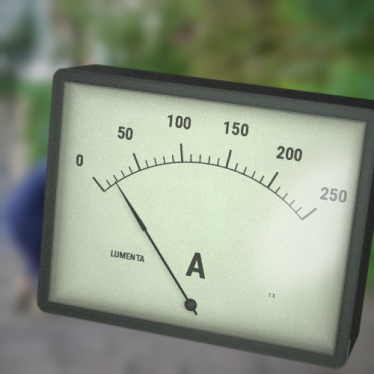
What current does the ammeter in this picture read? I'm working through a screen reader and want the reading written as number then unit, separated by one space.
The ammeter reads 20 A
